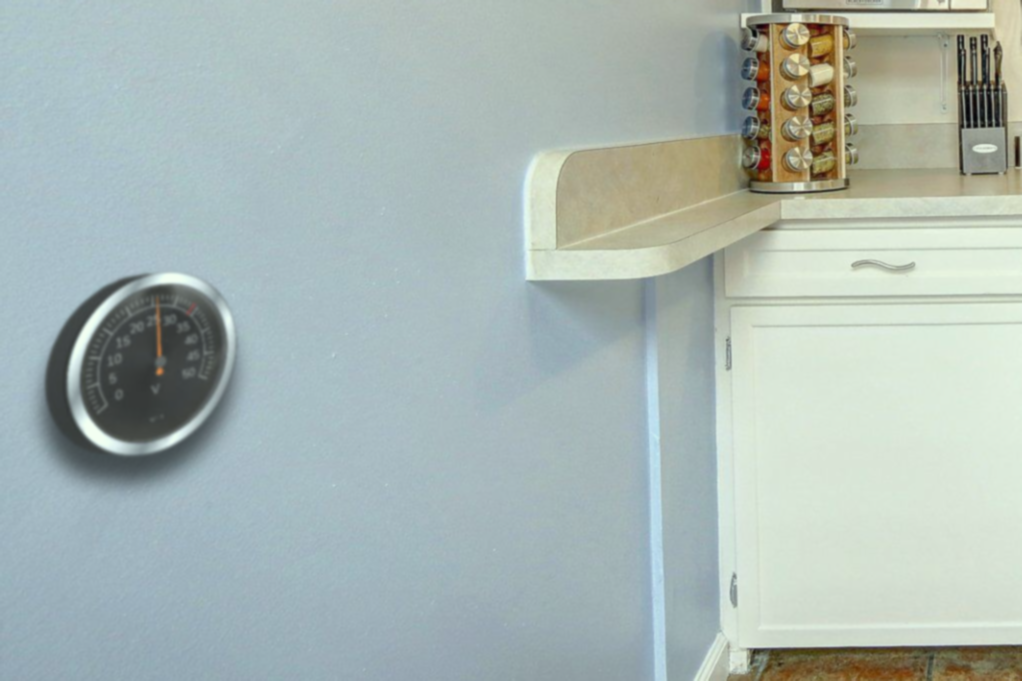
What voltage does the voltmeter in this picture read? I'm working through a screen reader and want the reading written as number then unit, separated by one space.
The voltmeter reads 25 V
